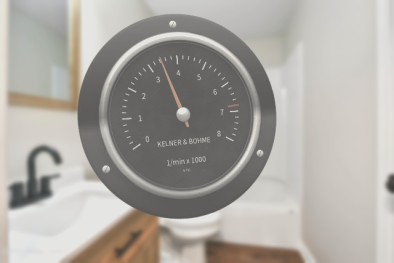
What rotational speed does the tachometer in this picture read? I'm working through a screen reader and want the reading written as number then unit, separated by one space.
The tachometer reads 3400 rpm
